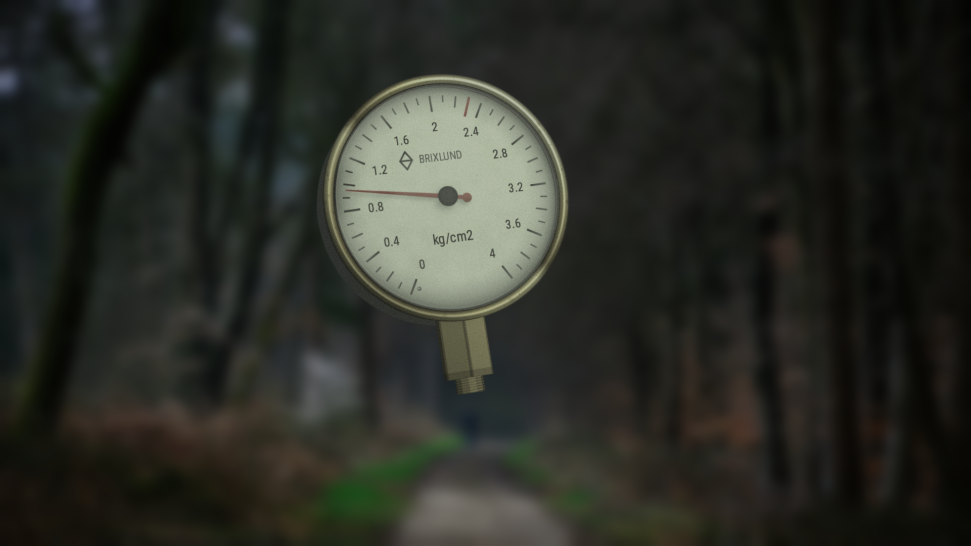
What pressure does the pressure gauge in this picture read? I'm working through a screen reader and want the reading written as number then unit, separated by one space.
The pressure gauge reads 0.95 kg/cm²
